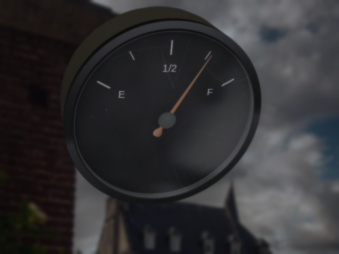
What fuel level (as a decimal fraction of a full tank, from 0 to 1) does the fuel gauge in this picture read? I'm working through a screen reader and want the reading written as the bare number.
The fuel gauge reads 0.75
